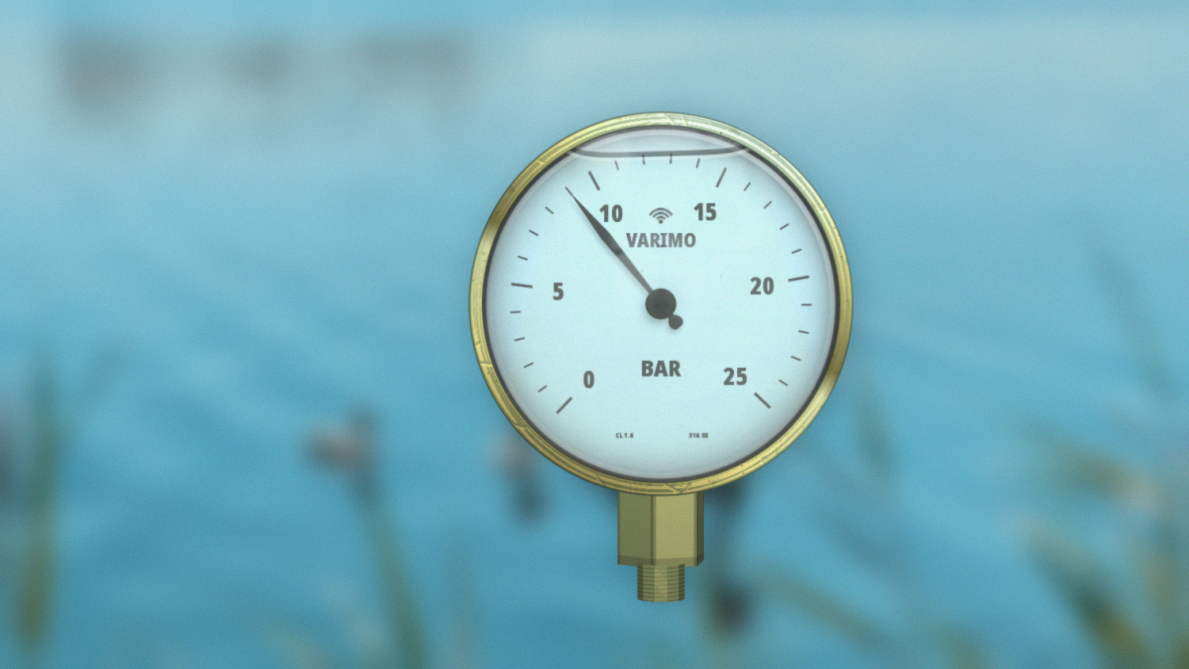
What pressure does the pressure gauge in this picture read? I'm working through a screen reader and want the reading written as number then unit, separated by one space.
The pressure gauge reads 9 bar
